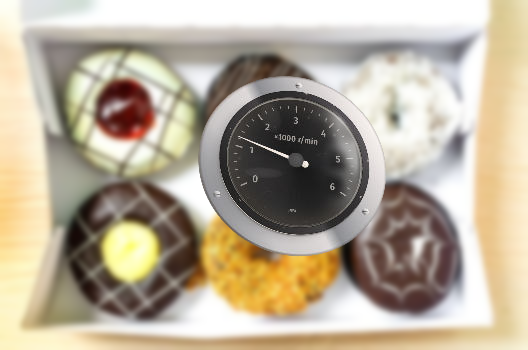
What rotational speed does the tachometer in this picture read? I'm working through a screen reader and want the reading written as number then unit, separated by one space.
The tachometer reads 1200 rpm
